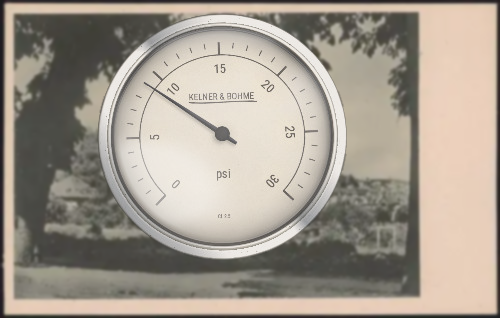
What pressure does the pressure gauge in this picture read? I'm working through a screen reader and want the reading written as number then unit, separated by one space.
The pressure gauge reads 9 psi
